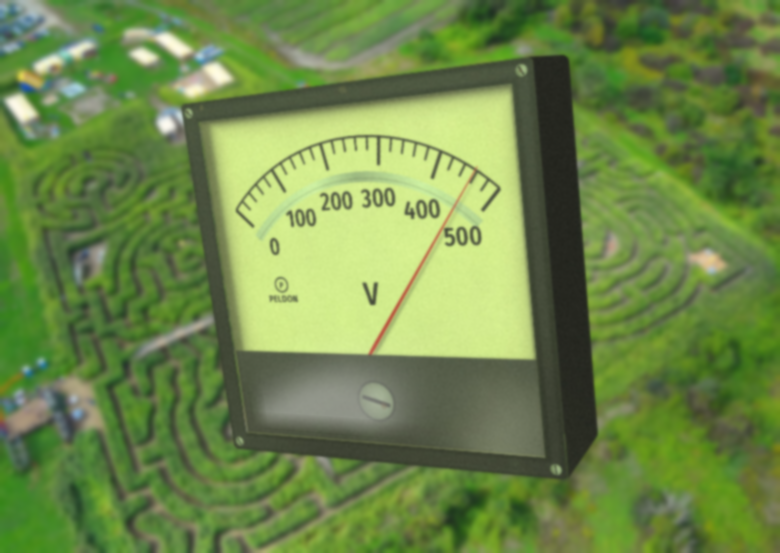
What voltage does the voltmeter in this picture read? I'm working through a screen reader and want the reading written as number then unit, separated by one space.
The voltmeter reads 460 V
